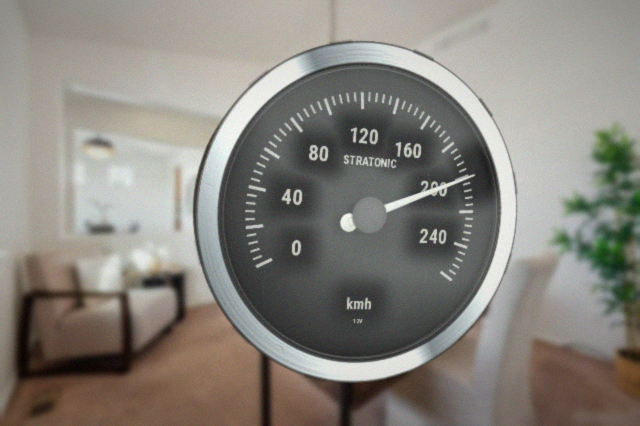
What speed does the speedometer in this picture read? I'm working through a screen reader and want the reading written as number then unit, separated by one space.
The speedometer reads 200 km/h
